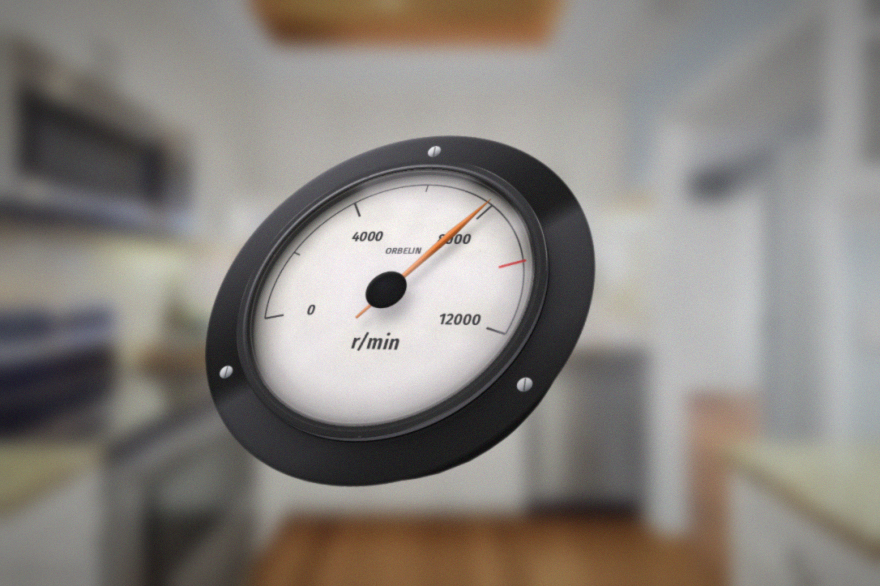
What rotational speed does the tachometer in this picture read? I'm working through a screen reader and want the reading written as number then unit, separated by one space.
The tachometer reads 8000 rpm
